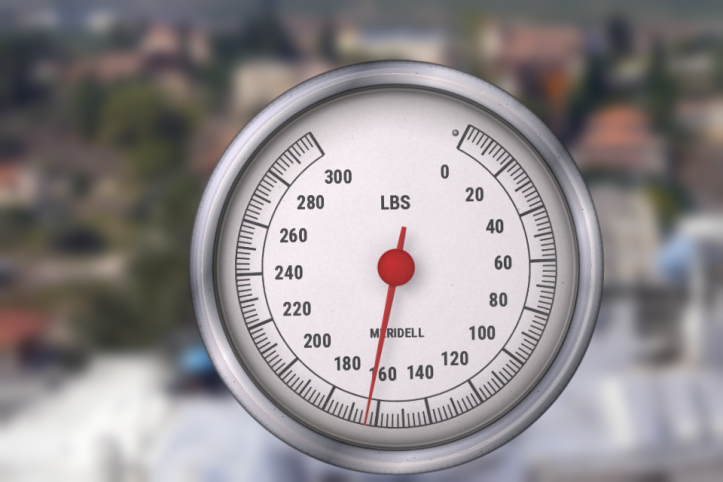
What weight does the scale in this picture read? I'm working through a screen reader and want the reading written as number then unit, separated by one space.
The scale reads 164 lb
